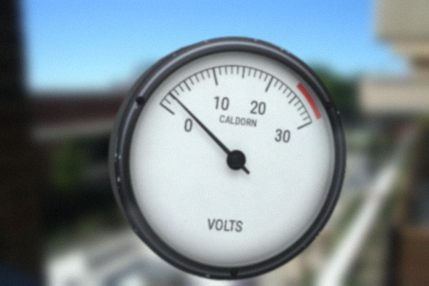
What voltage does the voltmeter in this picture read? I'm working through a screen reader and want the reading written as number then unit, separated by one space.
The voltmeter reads 2 V
